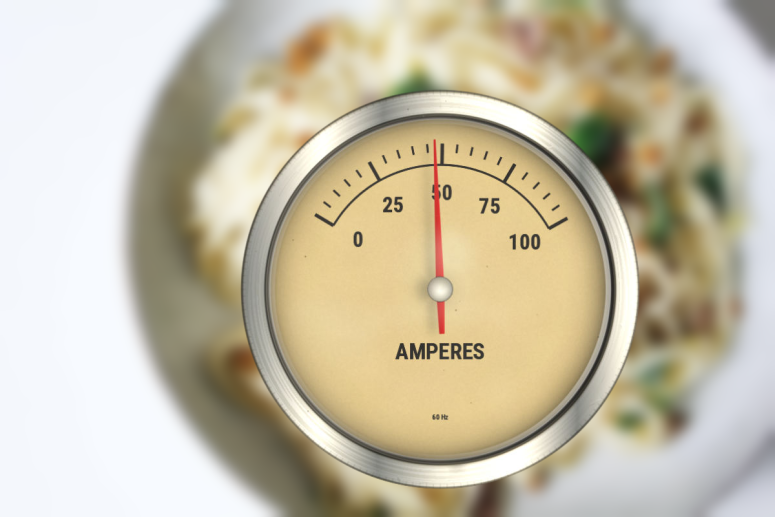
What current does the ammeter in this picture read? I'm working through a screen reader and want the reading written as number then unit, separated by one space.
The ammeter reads 47.5 A
